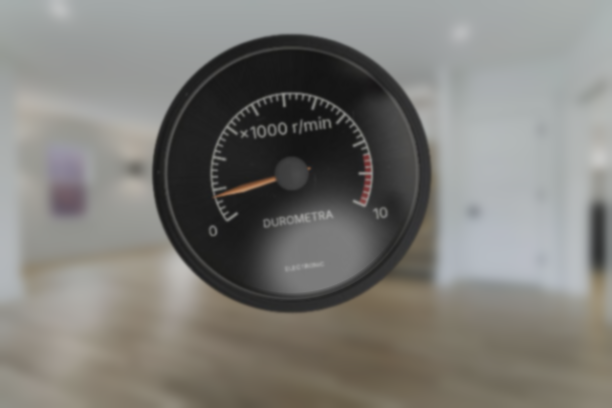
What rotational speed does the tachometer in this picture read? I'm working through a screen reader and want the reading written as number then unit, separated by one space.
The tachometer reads 800 rpm
